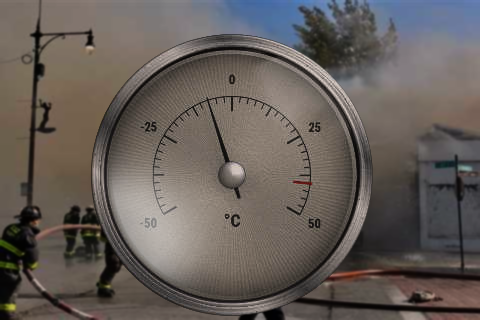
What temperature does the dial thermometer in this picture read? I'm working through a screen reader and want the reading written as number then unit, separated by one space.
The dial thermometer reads -7.5 °C
